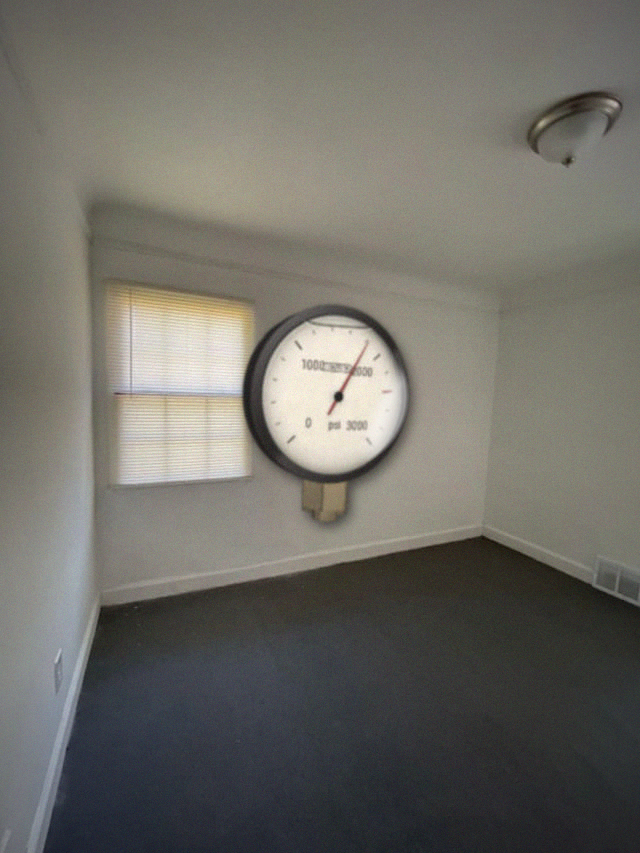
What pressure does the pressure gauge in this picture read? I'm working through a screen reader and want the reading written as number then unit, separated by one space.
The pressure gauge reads 1800 psi
